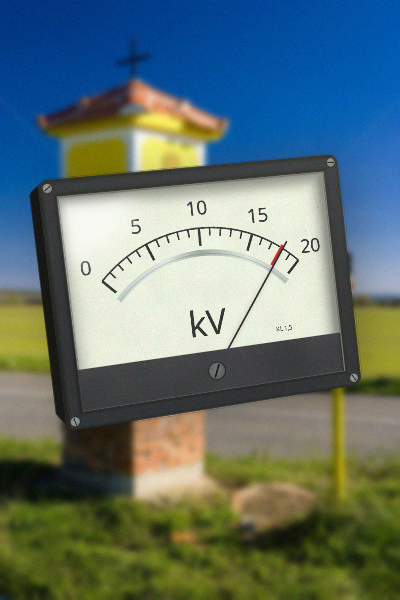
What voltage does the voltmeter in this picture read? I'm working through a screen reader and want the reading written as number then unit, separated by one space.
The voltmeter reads 18 kV
